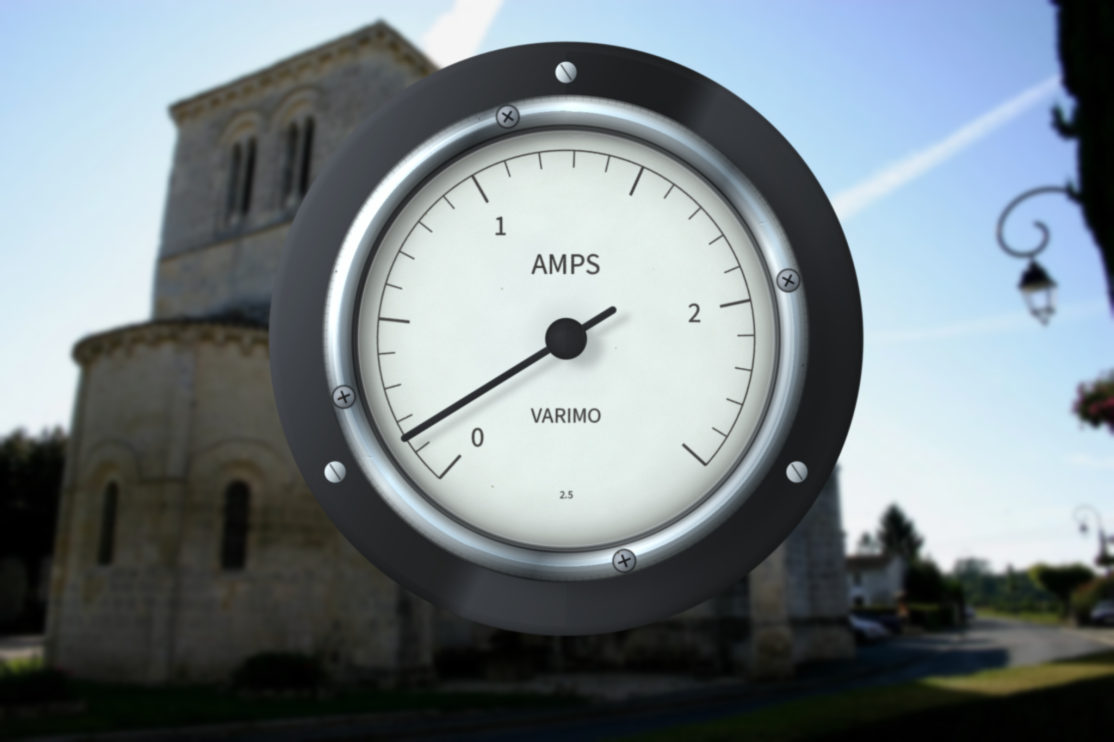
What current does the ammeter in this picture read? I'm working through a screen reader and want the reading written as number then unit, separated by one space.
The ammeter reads 0.15 A
